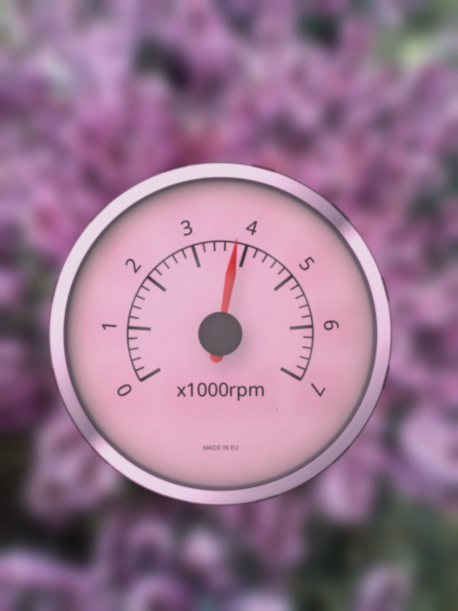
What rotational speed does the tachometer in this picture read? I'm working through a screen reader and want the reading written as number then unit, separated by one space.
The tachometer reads 3800 rpm
